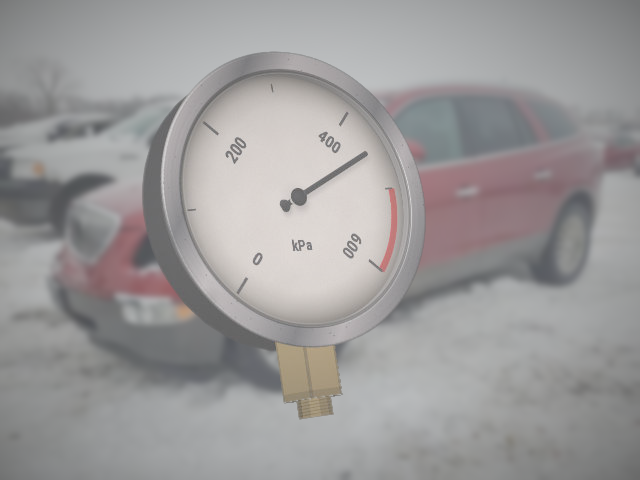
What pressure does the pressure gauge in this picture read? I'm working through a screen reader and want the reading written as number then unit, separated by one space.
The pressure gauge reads 450 kPa
